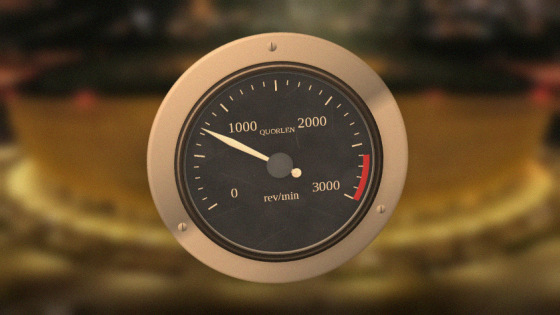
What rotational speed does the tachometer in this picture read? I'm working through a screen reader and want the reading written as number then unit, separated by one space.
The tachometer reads 750 rpm
